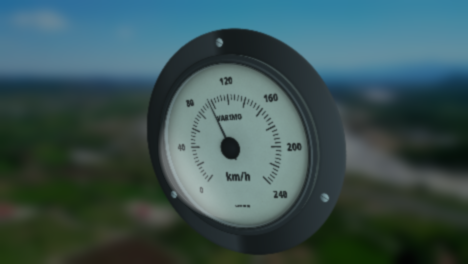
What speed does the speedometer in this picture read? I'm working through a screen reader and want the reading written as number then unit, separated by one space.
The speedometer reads 100 km/h
